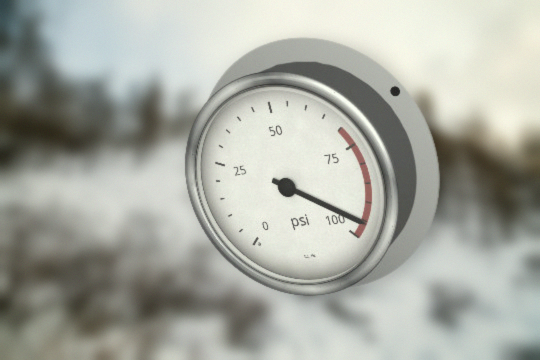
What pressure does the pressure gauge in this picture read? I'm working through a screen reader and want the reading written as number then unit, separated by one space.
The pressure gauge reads 95 psi
